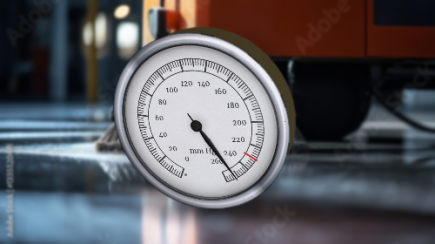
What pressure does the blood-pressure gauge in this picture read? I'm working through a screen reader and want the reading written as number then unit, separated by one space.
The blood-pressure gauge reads 250 mmHg
